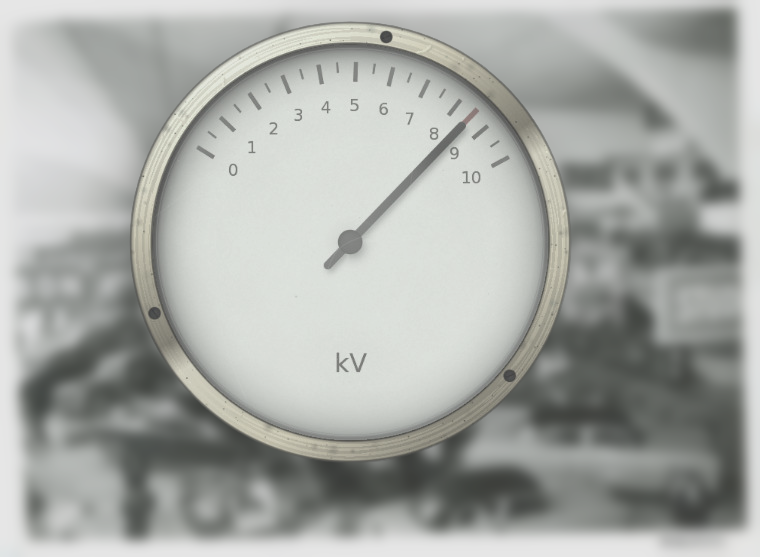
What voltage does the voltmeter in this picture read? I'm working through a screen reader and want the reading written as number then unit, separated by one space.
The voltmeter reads 8.5 kV
